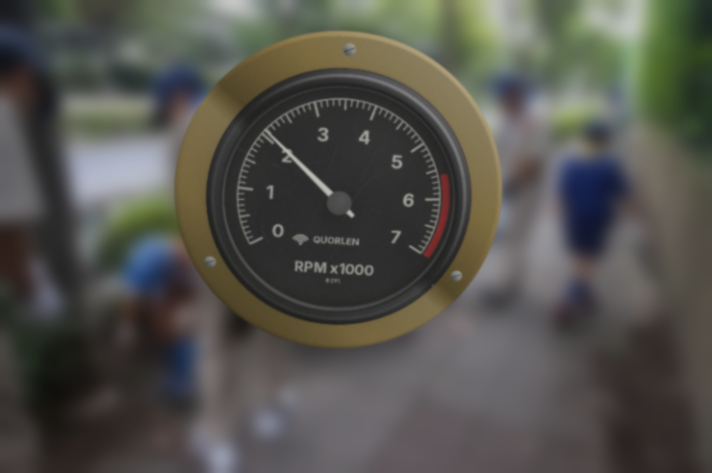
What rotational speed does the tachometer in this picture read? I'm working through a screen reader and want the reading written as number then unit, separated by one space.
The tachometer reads 2100 rpm
